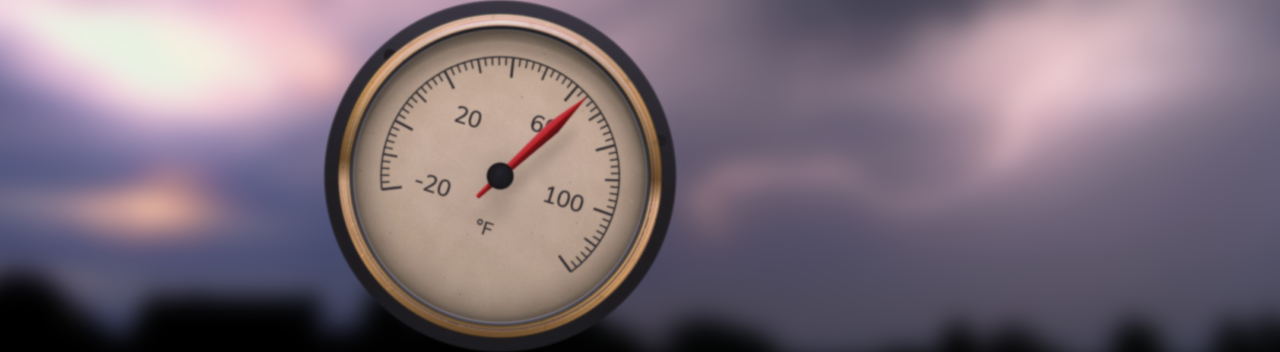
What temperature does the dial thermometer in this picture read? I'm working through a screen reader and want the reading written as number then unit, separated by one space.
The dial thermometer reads 64 °F
